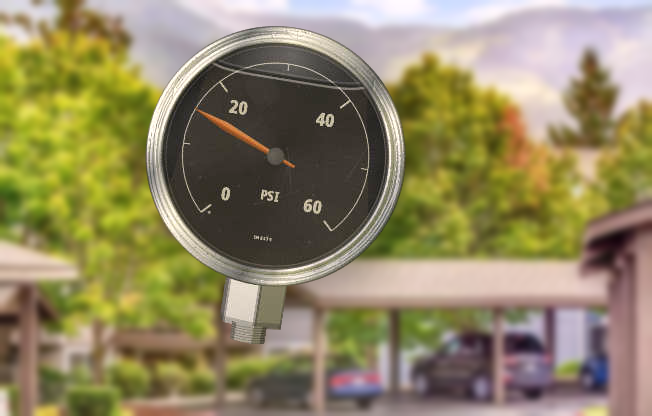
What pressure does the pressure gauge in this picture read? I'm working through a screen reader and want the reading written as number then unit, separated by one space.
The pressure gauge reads 15 psi
